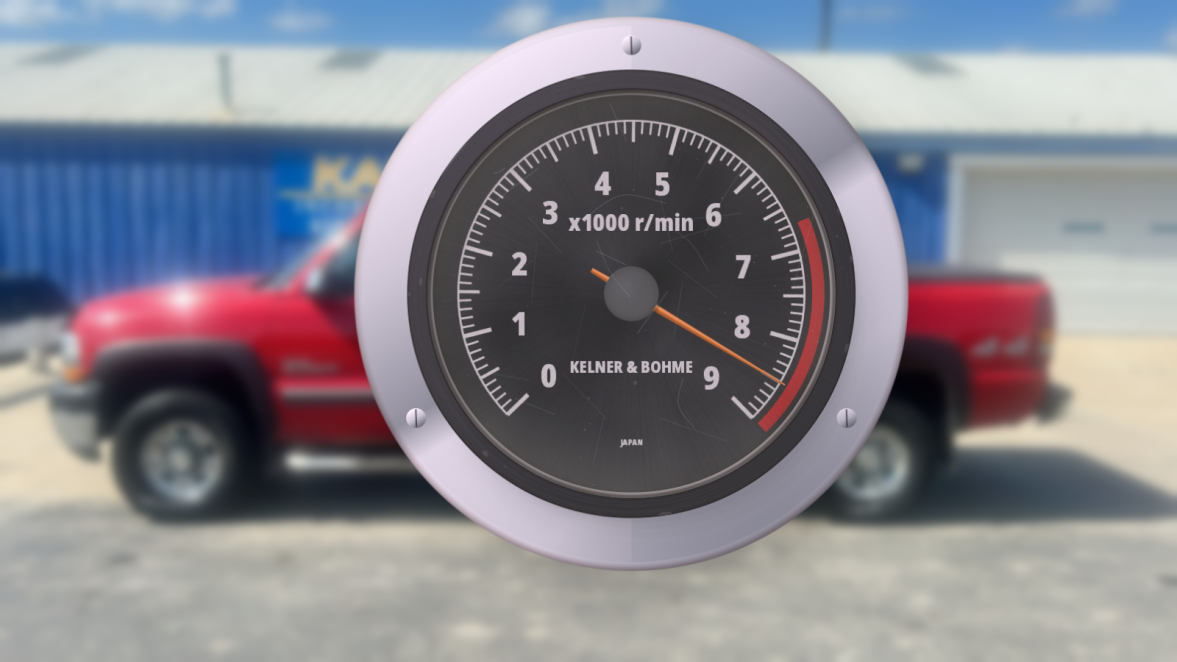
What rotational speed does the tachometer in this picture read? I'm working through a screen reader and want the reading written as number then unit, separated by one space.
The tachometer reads 8500 rpm
